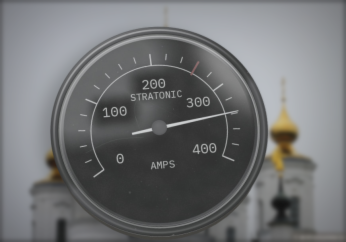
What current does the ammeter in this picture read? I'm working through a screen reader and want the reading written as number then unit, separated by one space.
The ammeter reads 340 A
